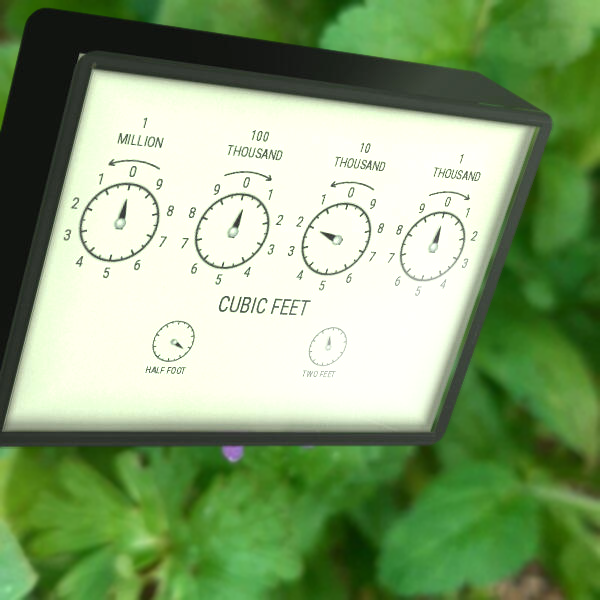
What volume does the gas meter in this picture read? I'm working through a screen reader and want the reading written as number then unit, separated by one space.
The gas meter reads 2000 ft³
